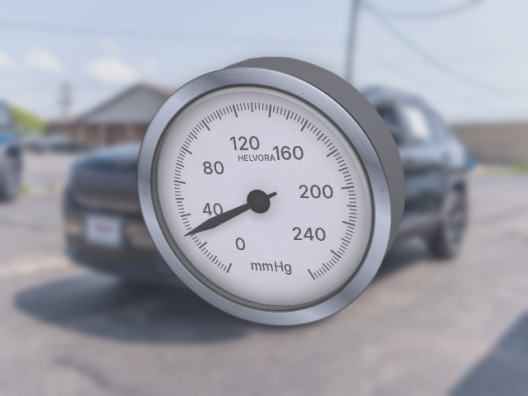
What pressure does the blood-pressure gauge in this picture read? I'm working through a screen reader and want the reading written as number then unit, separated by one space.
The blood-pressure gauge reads 30 mmHg
